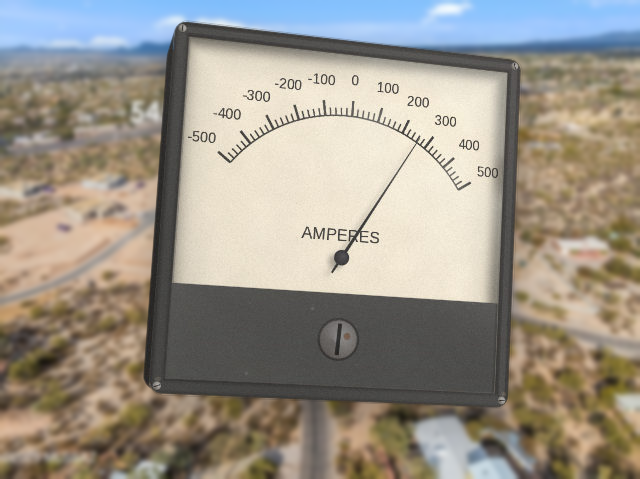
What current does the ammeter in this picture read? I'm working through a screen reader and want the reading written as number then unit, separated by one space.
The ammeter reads 260 A
